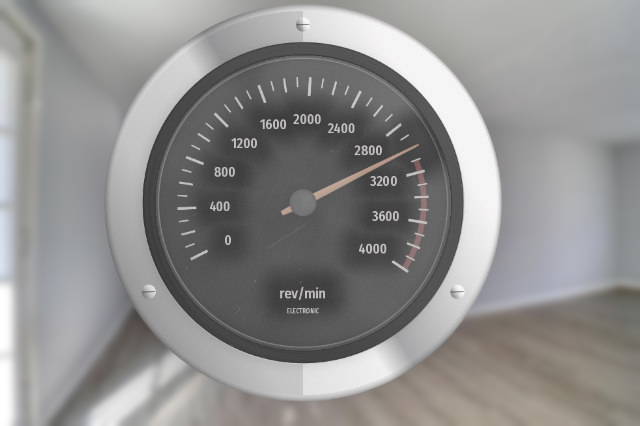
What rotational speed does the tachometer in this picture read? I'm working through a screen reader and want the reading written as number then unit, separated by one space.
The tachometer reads 3000 rpm
